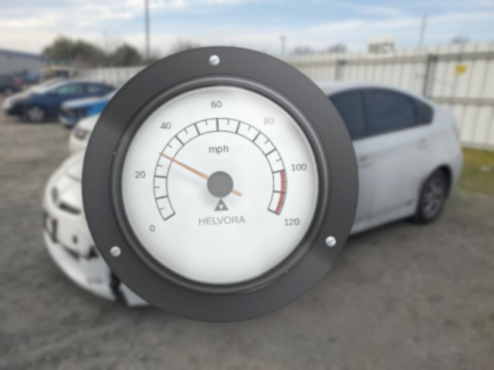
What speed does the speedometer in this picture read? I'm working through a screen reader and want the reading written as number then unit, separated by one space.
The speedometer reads 30 mph
